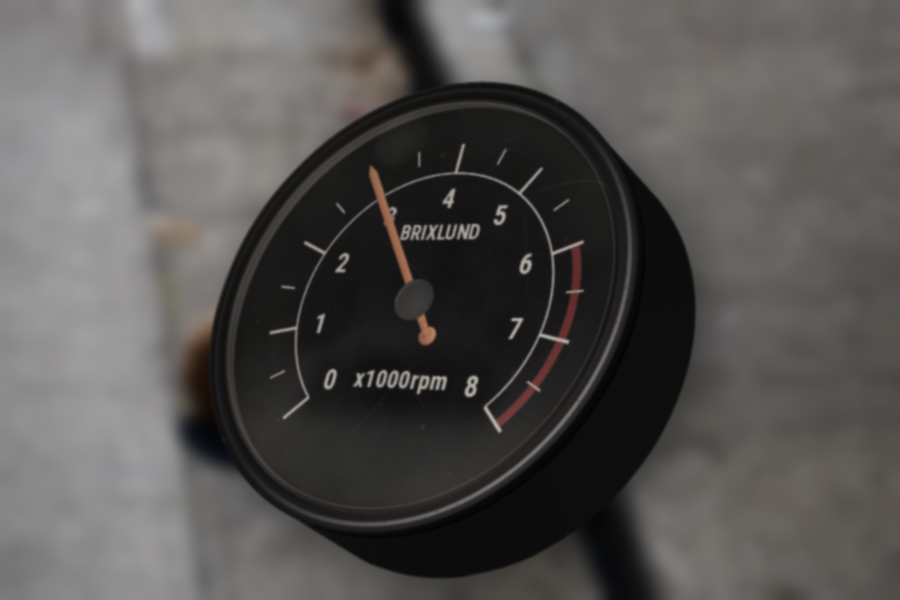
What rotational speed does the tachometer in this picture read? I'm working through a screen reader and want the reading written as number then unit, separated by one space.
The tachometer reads 3000 rpm
